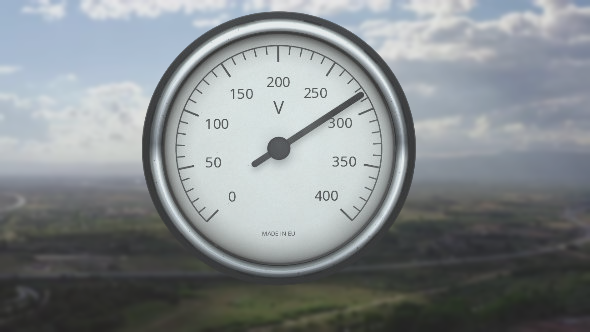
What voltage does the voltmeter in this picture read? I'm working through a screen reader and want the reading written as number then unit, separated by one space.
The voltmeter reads 285 V
